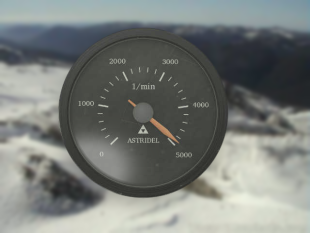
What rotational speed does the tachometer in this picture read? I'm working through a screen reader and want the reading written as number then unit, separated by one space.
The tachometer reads 4900 rpm
